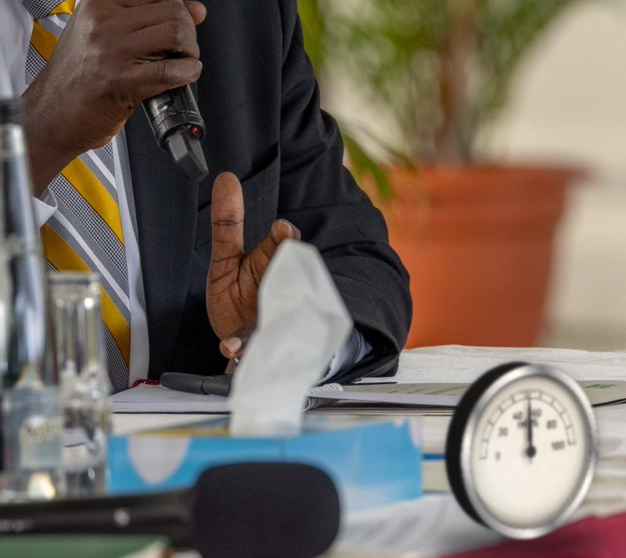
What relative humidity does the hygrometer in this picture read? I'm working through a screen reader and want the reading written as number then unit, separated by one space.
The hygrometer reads 50 %
